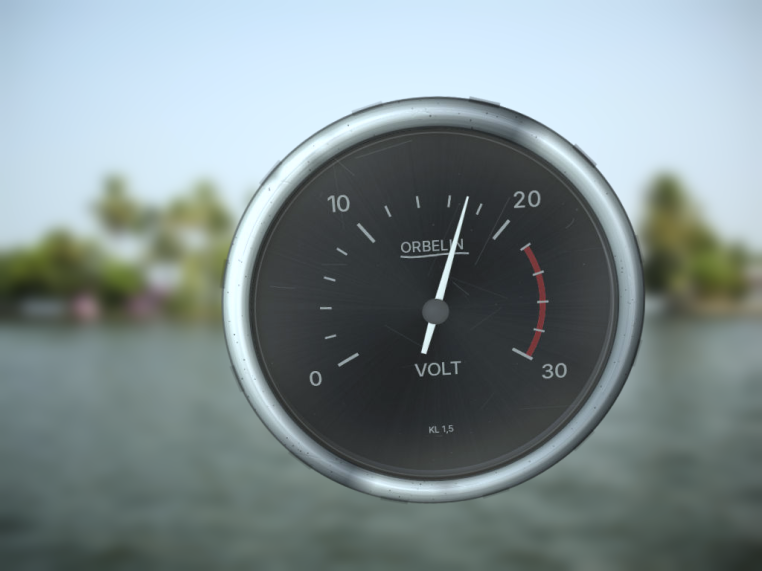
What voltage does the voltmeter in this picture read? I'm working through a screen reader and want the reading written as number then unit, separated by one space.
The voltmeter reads 17 V
